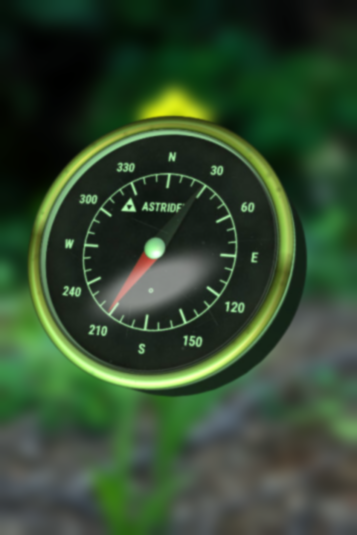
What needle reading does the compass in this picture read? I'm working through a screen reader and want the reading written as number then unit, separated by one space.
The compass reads 210 °
